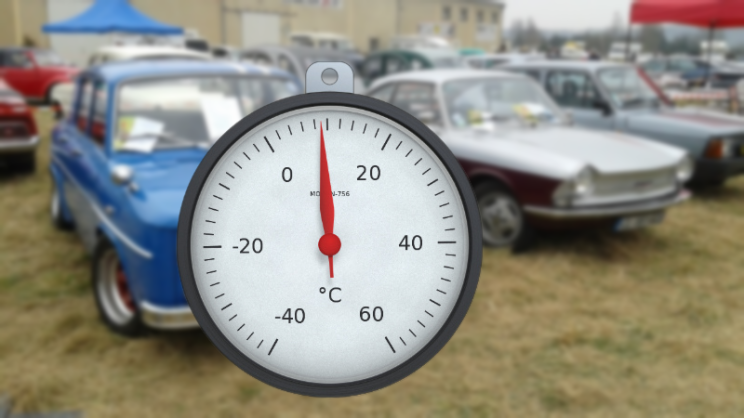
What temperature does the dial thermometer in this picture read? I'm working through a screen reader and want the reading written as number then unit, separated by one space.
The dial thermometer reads 9 °C
